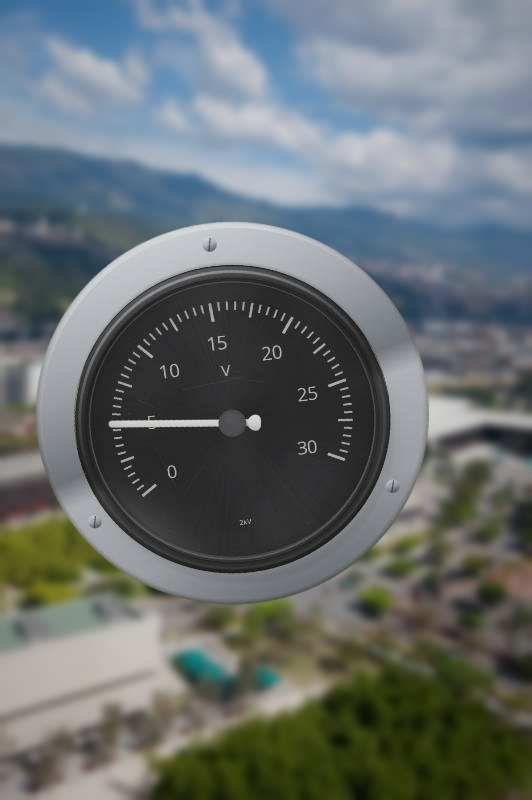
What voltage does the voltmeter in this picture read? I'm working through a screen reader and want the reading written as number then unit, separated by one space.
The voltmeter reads 5 V
